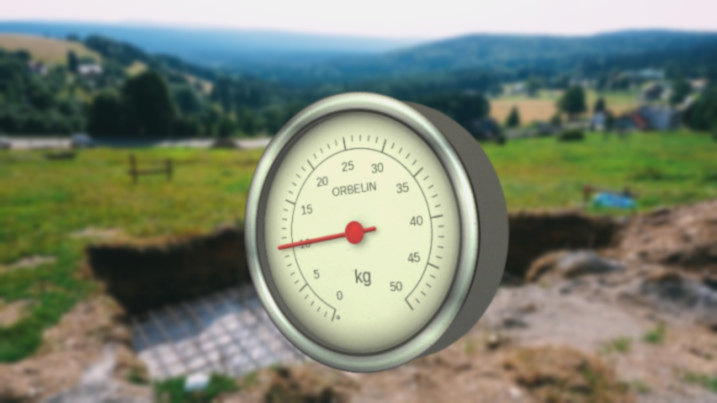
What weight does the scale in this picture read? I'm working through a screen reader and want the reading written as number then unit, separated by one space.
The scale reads 10 kg
